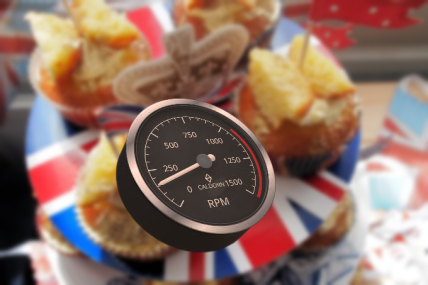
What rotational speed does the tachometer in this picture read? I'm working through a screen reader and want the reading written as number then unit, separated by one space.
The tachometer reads 150 rpm
